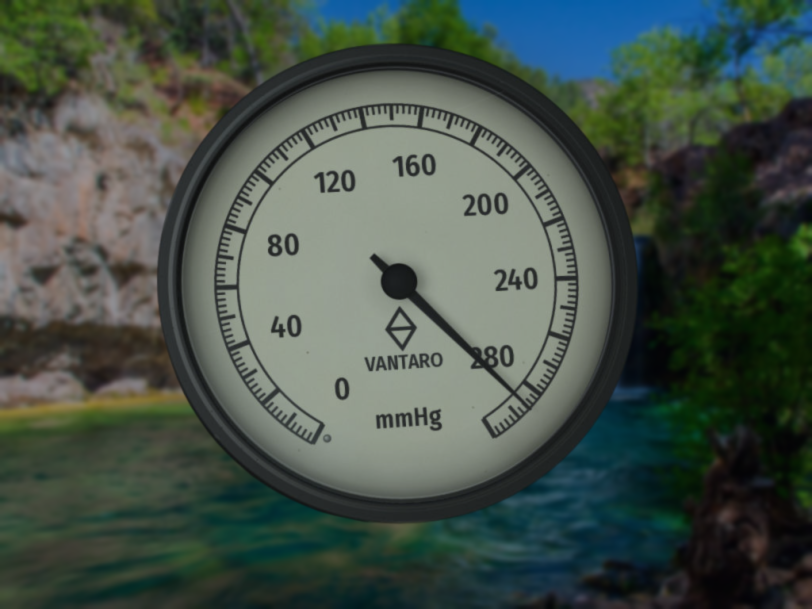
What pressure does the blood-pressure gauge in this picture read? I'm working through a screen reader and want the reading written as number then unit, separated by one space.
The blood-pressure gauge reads 286 mmHg
